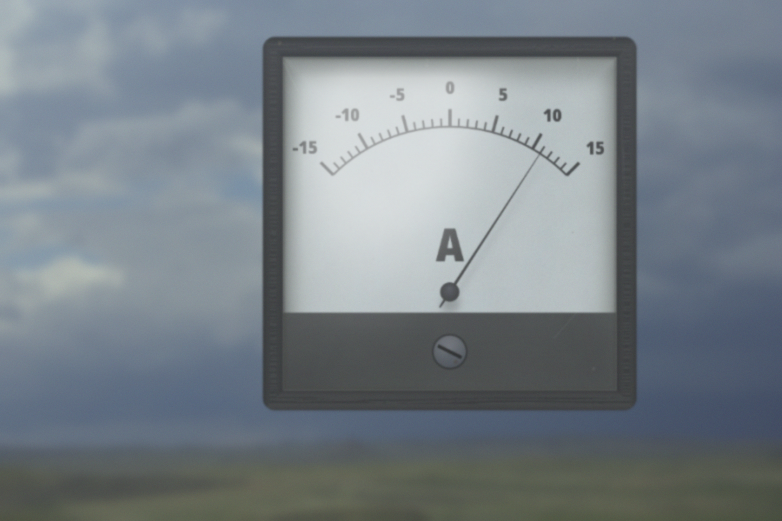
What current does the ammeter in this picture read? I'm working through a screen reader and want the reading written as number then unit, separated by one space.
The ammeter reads 11 A
